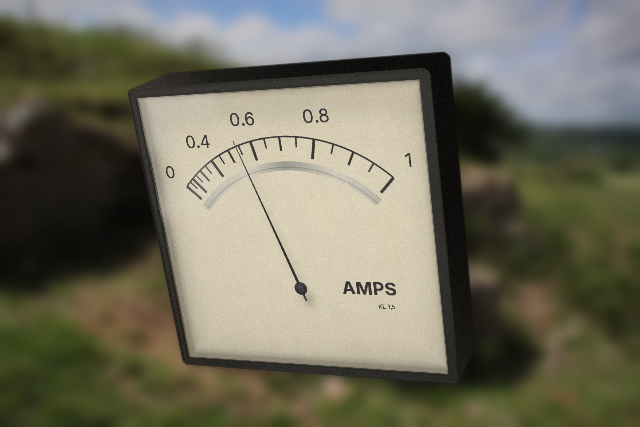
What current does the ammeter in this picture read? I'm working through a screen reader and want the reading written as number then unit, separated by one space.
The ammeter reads 0.55 A
